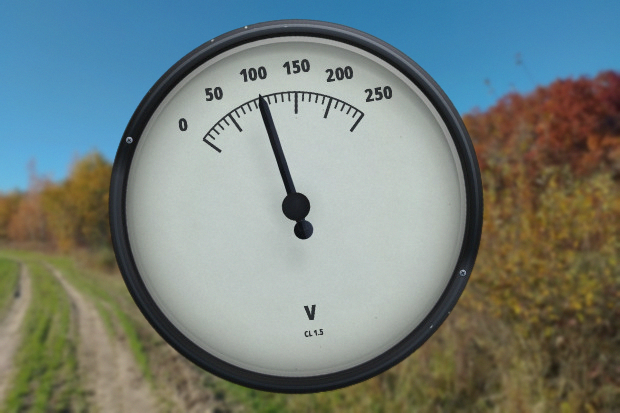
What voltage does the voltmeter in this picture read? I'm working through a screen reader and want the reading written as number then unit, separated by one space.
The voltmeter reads 100 V
